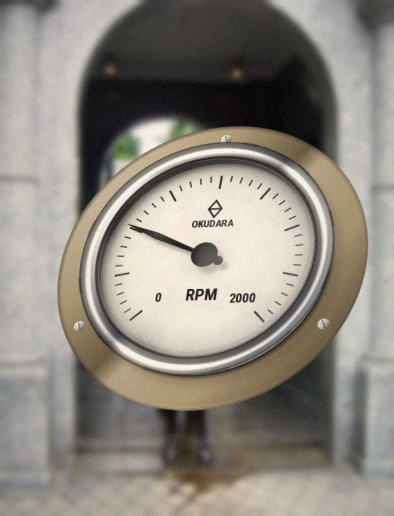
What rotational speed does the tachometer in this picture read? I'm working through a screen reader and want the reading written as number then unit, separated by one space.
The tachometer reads 500 rpm
